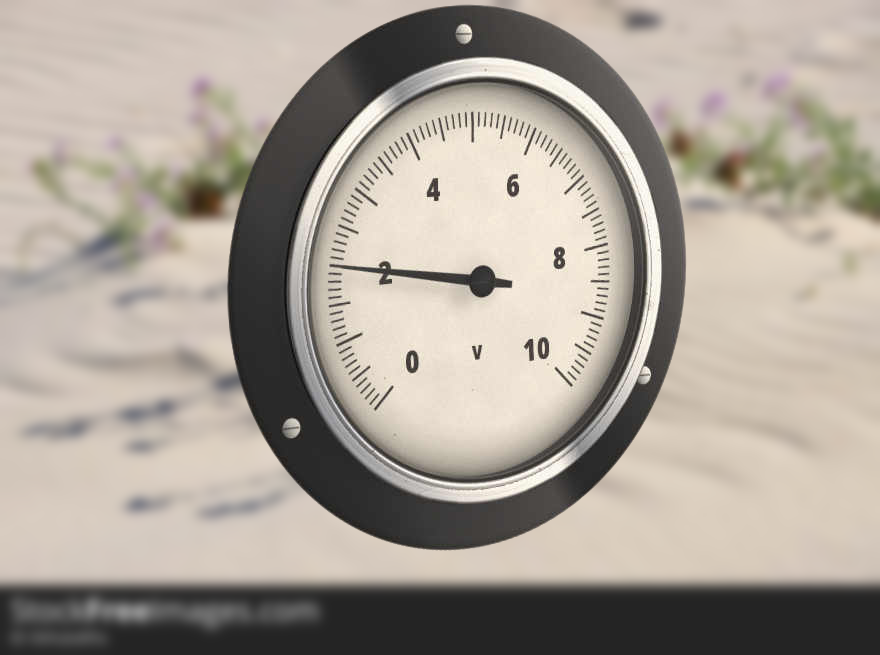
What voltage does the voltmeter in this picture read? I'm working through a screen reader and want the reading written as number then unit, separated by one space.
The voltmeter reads 2 V
